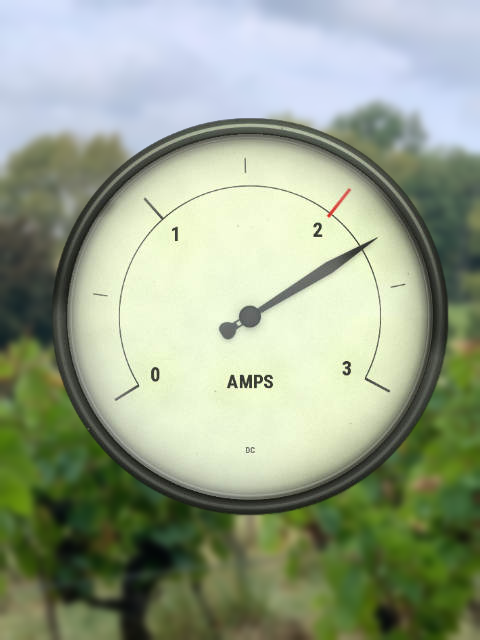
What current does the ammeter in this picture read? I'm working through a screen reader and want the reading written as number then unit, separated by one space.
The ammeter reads 2.25 A
